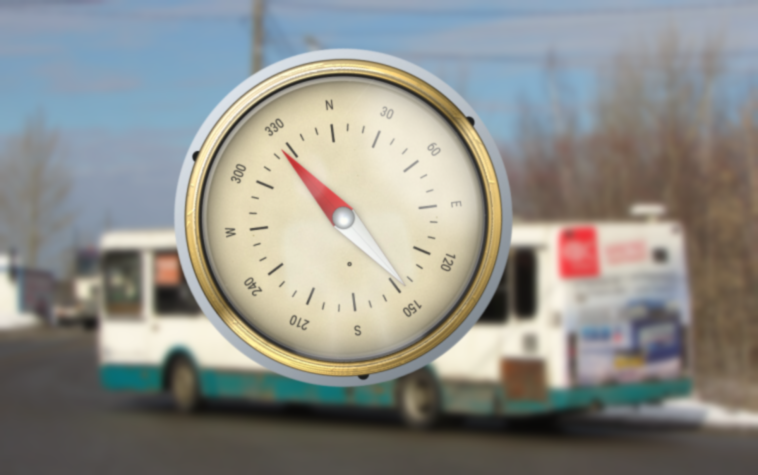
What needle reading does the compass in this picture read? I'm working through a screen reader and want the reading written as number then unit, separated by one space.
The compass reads 325 °
